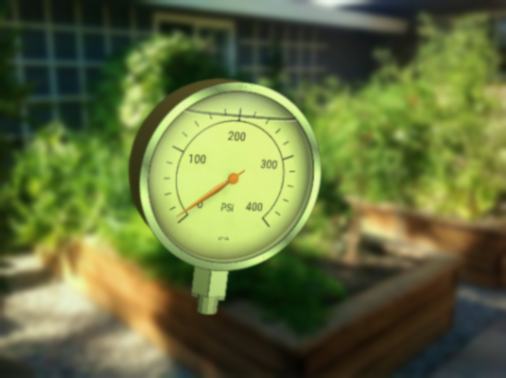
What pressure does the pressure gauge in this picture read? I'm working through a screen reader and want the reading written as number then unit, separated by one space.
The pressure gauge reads 10 psi
